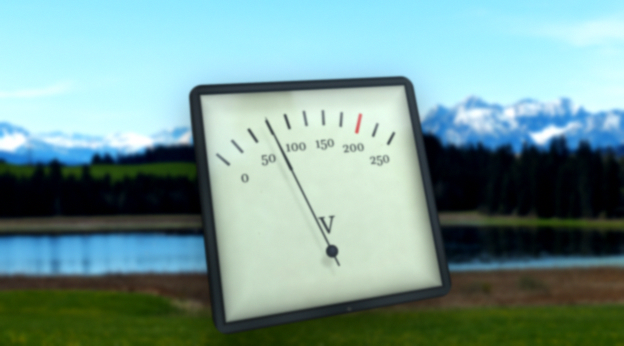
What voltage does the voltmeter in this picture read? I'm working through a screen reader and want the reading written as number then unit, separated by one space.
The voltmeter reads 75 V
